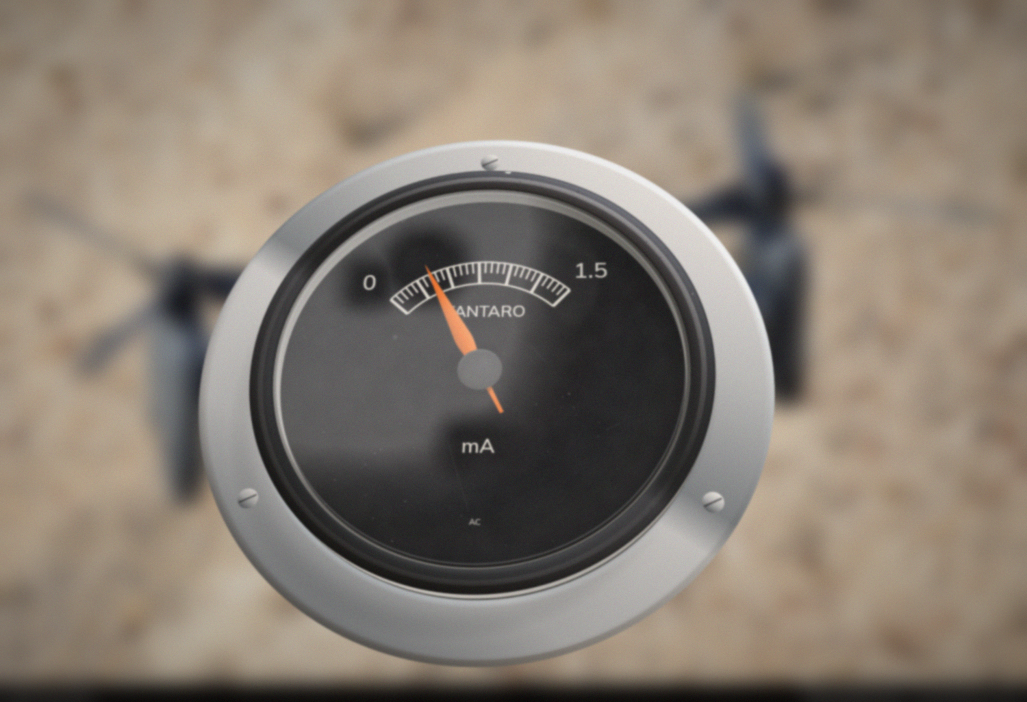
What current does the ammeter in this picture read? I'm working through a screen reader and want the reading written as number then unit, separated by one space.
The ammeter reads 0.35 mA
